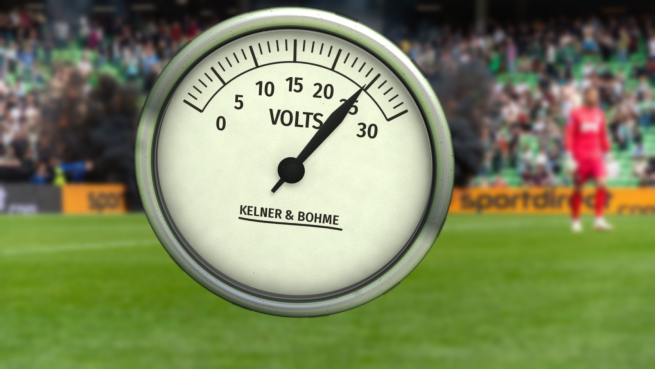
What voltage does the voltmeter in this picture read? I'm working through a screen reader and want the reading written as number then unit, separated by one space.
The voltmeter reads 24.5 V
